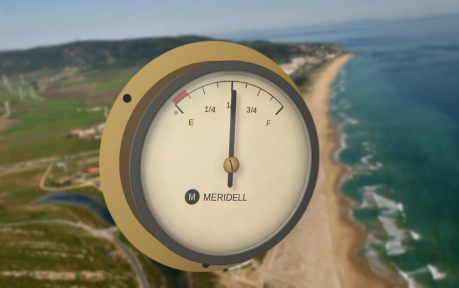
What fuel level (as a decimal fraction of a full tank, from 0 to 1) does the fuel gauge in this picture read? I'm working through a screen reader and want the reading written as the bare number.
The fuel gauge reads 0.5
